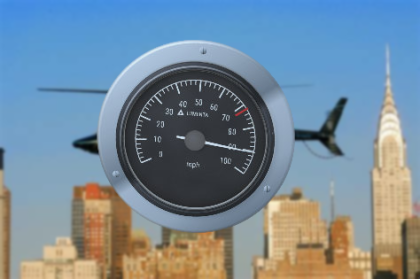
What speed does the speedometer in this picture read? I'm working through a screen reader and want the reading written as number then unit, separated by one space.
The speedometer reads 90 mph
